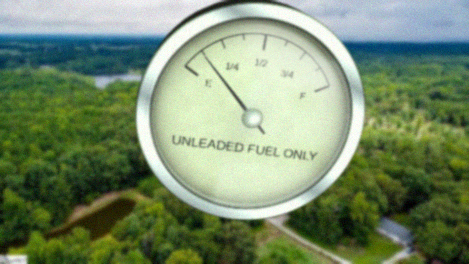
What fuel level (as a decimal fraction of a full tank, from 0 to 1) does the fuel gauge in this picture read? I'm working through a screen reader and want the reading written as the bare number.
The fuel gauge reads 0.125
